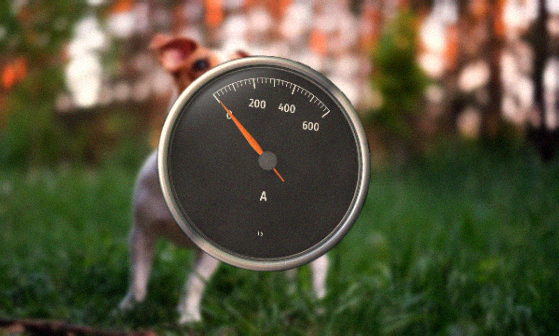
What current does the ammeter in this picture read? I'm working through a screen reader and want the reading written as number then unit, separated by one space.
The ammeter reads 0 A
